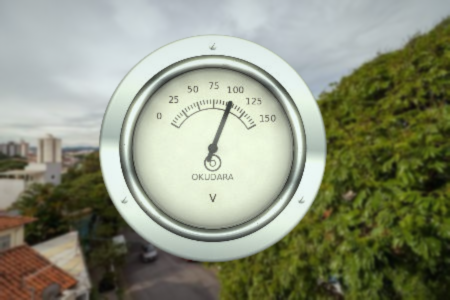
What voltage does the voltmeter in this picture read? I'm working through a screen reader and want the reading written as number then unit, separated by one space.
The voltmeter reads 100 V
